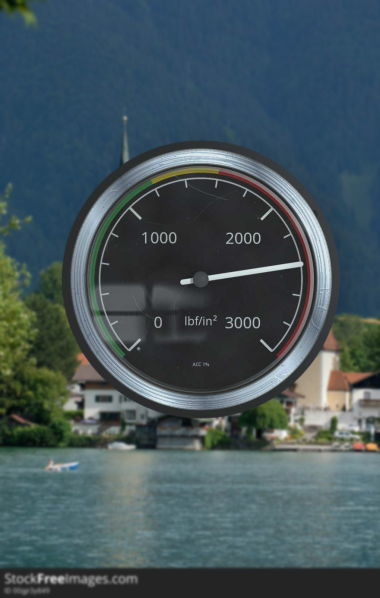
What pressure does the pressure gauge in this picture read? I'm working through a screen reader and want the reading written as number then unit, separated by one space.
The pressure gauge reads 2400 psi
